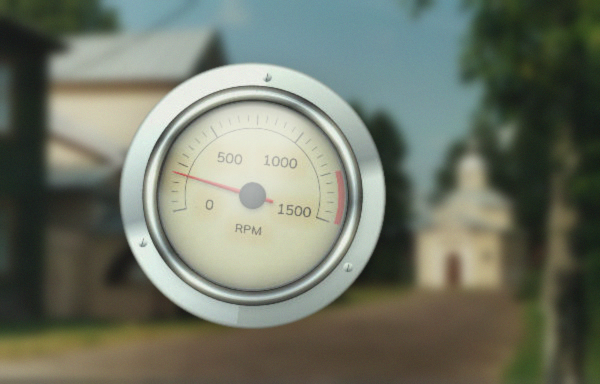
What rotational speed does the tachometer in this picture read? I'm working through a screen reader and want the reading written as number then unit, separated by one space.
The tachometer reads 200 rpm
